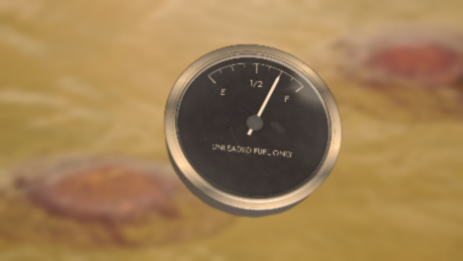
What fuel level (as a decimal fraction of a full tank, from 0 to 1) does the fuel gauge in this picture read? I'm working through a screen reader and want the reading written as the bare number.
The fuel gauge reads 0.75
